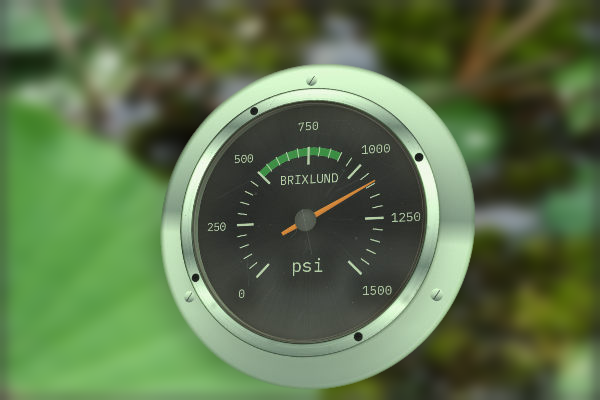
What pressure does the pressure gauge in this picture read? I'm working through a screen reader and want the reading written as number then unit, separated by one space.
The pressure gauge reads 1100 psi
